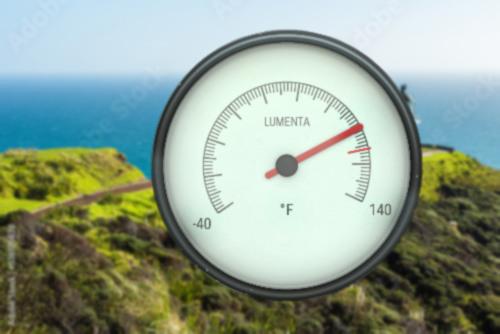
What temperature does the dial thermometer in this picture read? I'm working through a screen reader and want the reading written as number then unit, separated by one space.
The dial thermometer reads 100 °F
